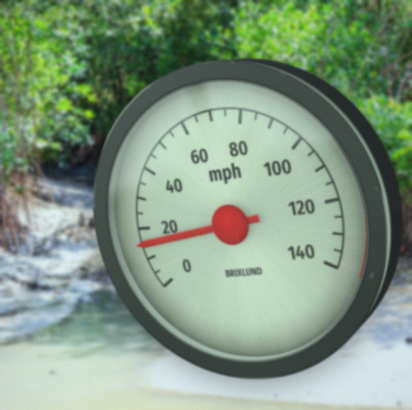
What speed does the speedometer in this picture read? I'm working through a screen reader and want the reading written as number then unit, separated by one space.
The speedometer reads 15 mph
